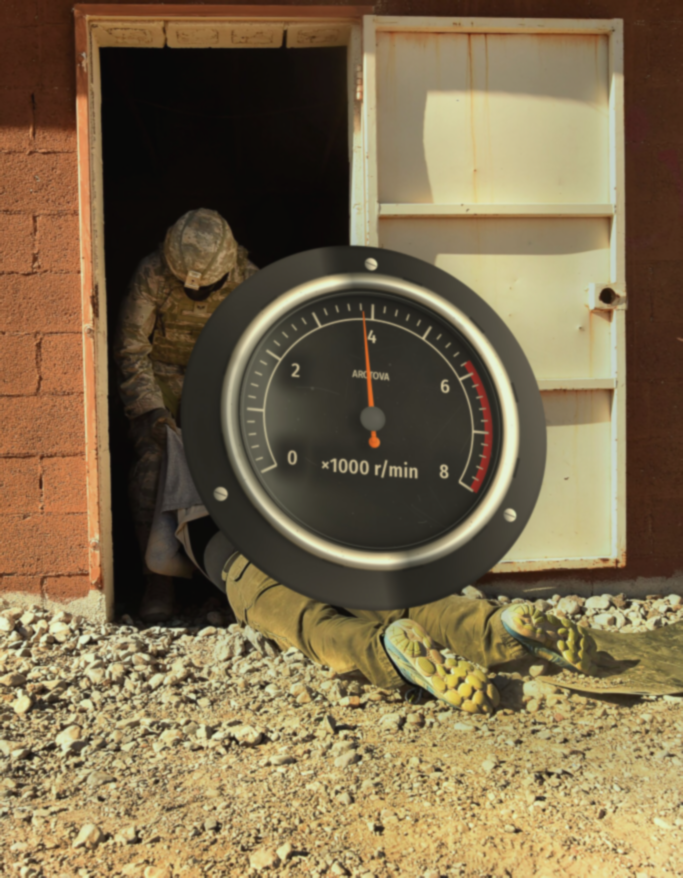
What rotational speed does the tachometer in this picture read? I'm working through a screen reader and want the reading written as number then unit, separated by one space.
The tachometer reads 3800 rpm
